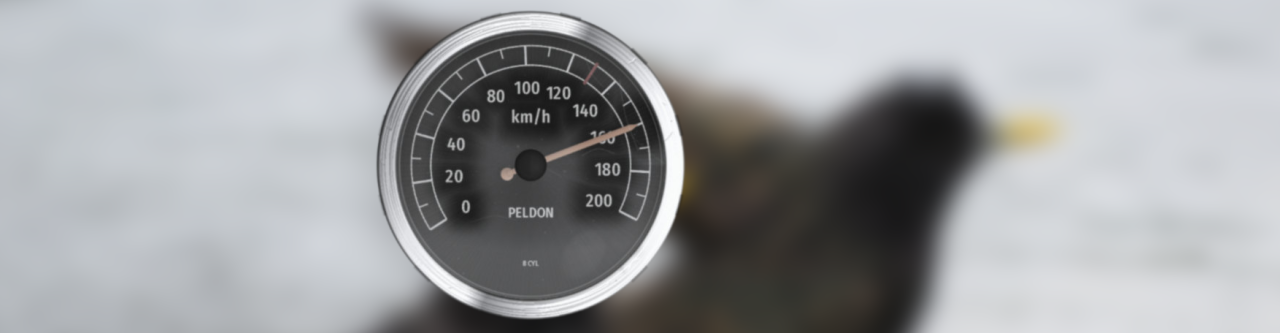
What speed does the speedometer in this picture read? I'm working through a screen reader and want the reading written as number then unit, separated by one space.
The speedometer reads 160 km/h
